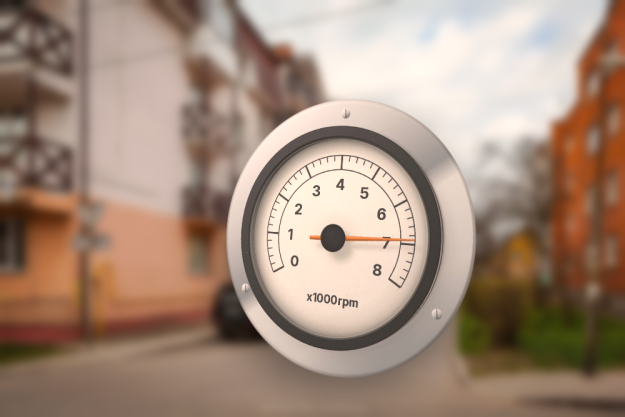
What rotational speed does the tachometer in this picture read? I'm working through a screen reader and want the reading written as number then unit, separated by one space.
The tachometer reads 6900 rpm
